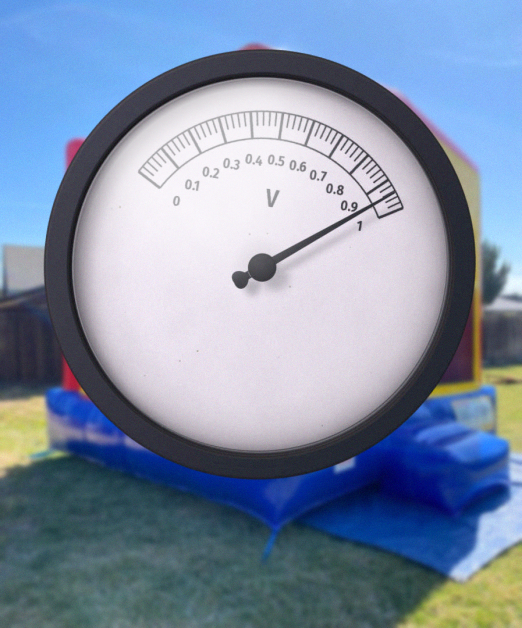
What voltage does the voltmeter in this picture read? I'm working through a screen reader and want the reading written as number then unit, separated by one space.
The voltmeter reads 0.94 V
